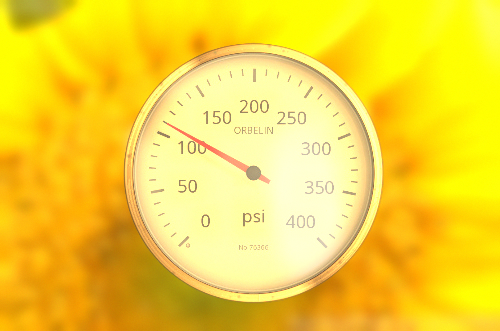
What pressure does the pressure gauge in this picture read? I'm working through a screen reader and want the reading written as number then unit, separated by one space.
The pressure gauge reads 110 psi
